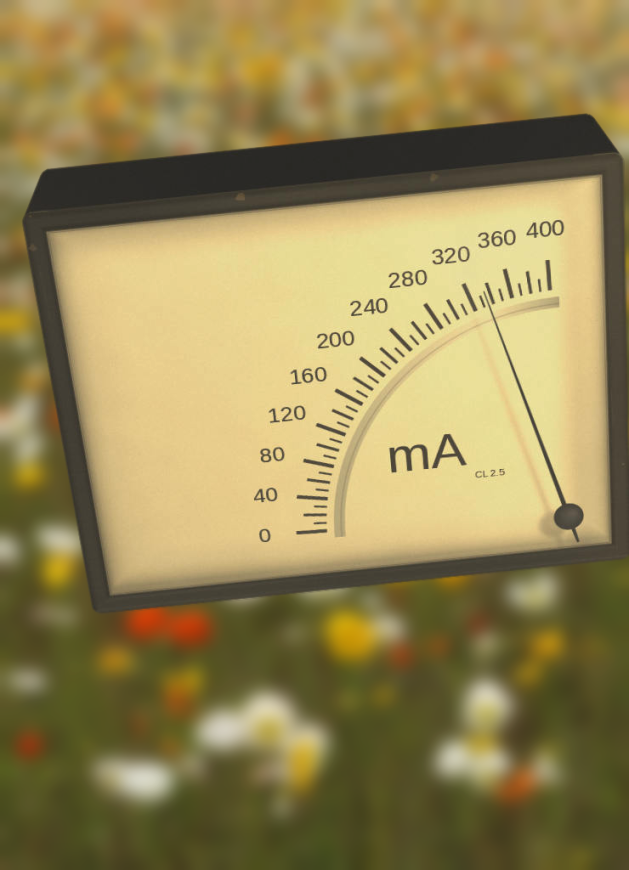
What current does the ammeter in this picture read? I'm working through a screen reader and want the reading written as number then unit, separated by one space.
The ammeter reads 335 mA
